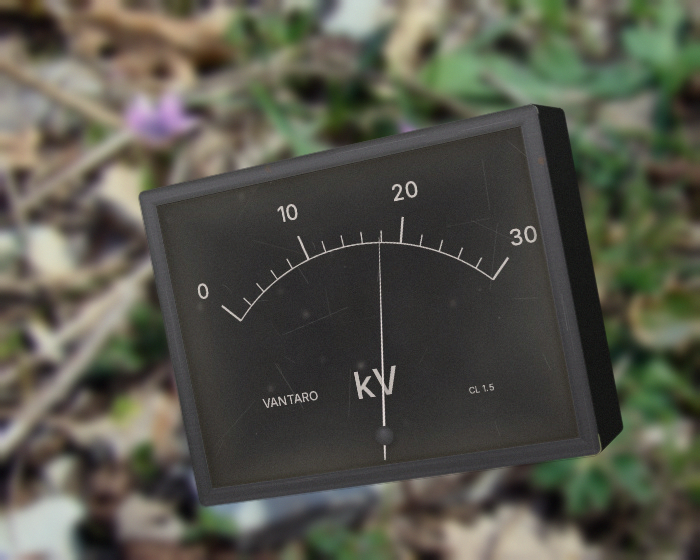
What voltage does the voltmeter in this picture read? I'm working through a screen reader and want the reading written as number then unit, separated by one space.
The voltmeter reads 18 kV
